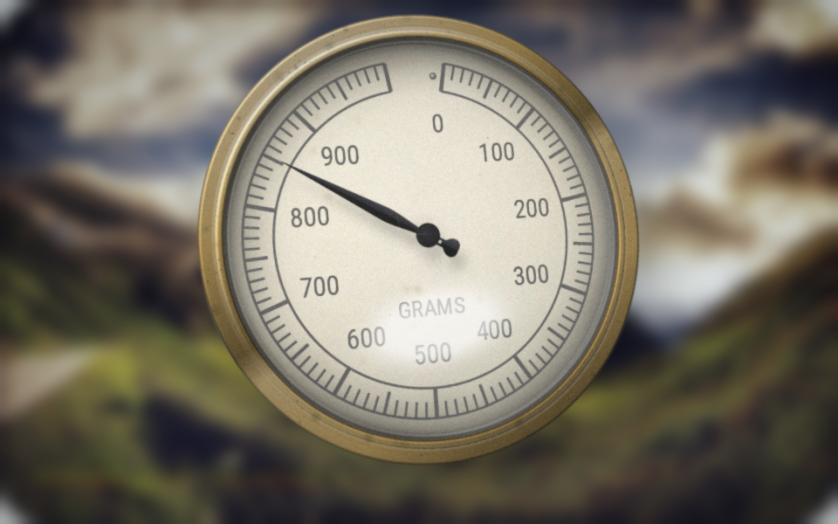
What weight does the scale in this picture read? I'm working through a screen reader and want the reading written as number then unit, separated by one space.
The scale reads 850 g
